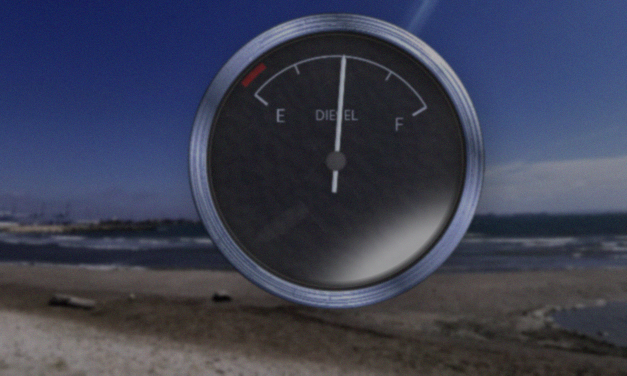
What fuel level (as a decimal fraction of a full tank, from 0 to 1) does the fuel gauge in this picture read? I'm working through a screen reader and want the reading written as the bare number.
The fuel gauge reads 0.5
